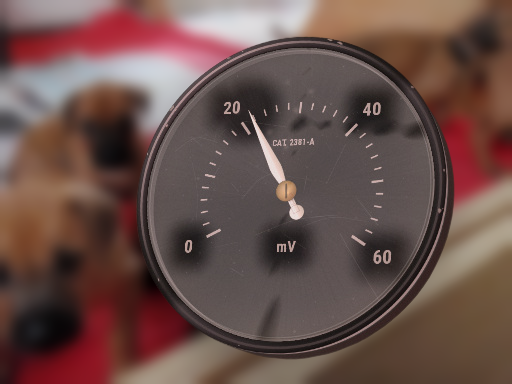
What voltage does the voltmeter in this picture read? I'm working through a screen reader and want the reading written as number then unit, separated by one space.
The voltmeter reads 22 mV
